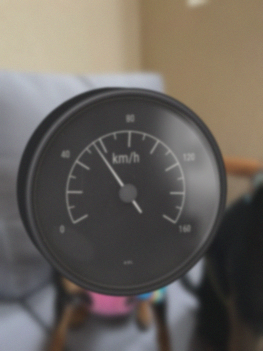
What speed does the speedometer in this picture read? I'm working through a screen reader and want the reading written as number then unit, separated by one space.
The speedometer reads 55 km/h
